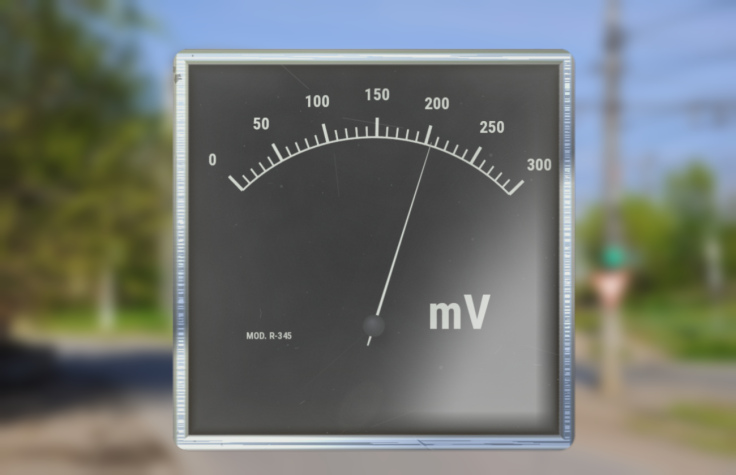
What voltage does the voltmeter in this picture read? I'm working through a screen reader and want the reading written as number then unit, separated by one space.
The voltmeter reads 205 mV
